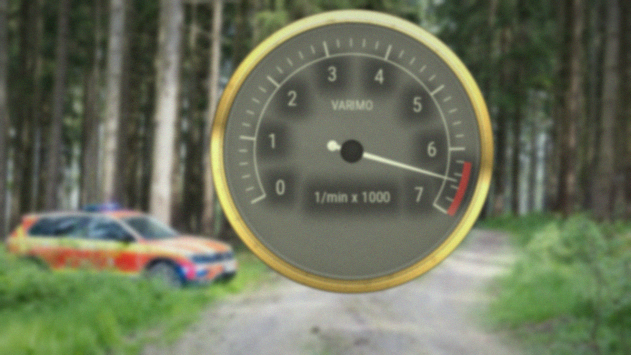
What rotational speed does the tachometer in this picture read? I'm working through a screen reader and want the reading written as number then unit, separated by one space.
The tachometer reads 6500 rpm
